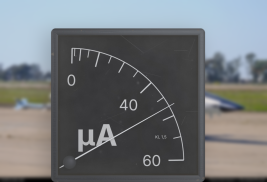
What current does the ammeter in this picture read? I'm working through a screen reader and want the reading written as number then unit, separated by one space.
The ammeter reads 47.5 µA
